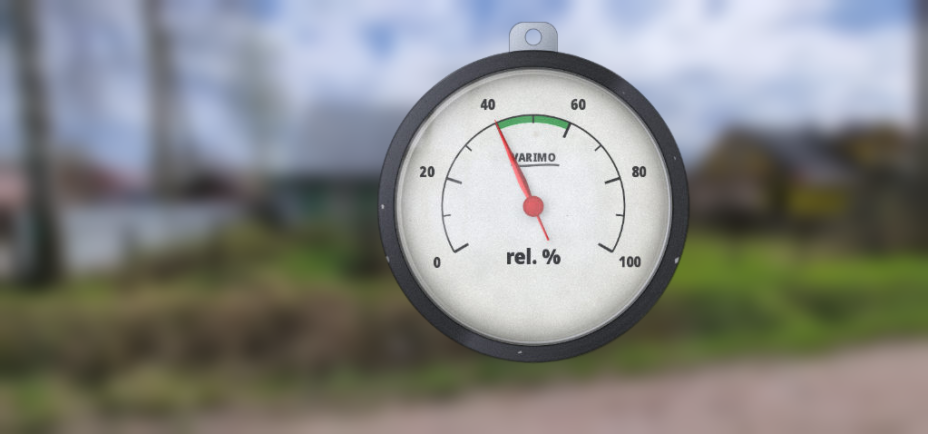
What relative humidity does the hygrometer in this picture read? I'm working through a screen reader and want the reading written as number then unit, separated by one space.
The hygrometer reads 40 %
